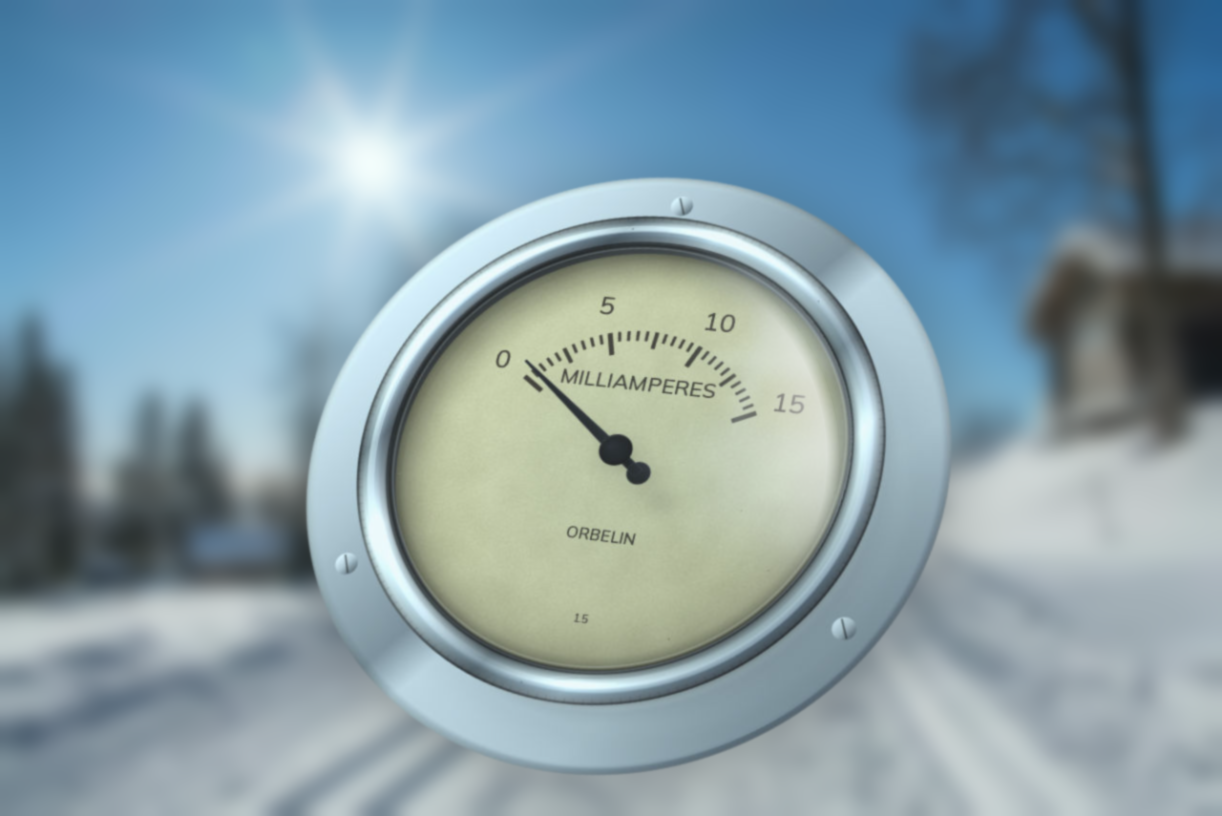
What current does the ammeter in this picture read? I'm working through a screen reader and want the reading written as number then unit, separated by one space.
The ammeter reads 0.5 mA
